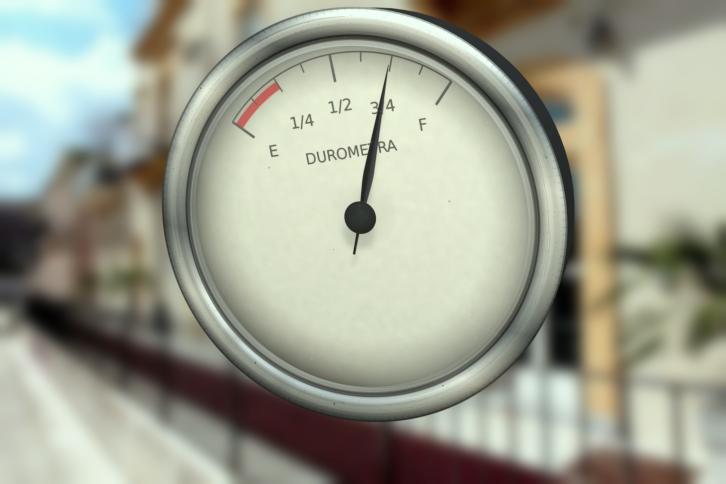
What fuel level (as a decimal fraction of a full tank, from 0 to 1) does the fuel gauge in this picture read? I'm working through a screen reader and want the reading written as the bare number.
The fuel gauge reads 0.75
